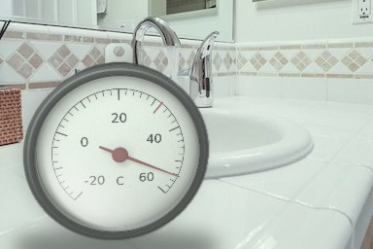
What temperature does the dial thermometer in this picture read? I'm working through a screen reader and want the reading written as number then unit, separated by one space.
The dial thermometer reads 54 °C
